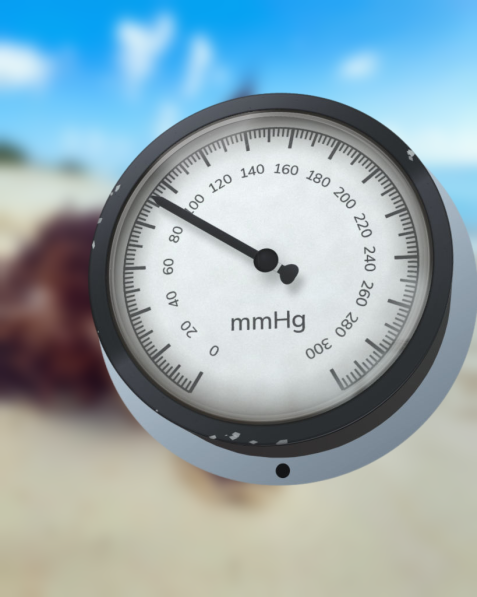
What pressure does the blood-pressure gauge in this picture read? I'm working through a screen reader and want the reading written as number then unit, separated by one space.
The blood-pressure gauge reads 92 mmHg
